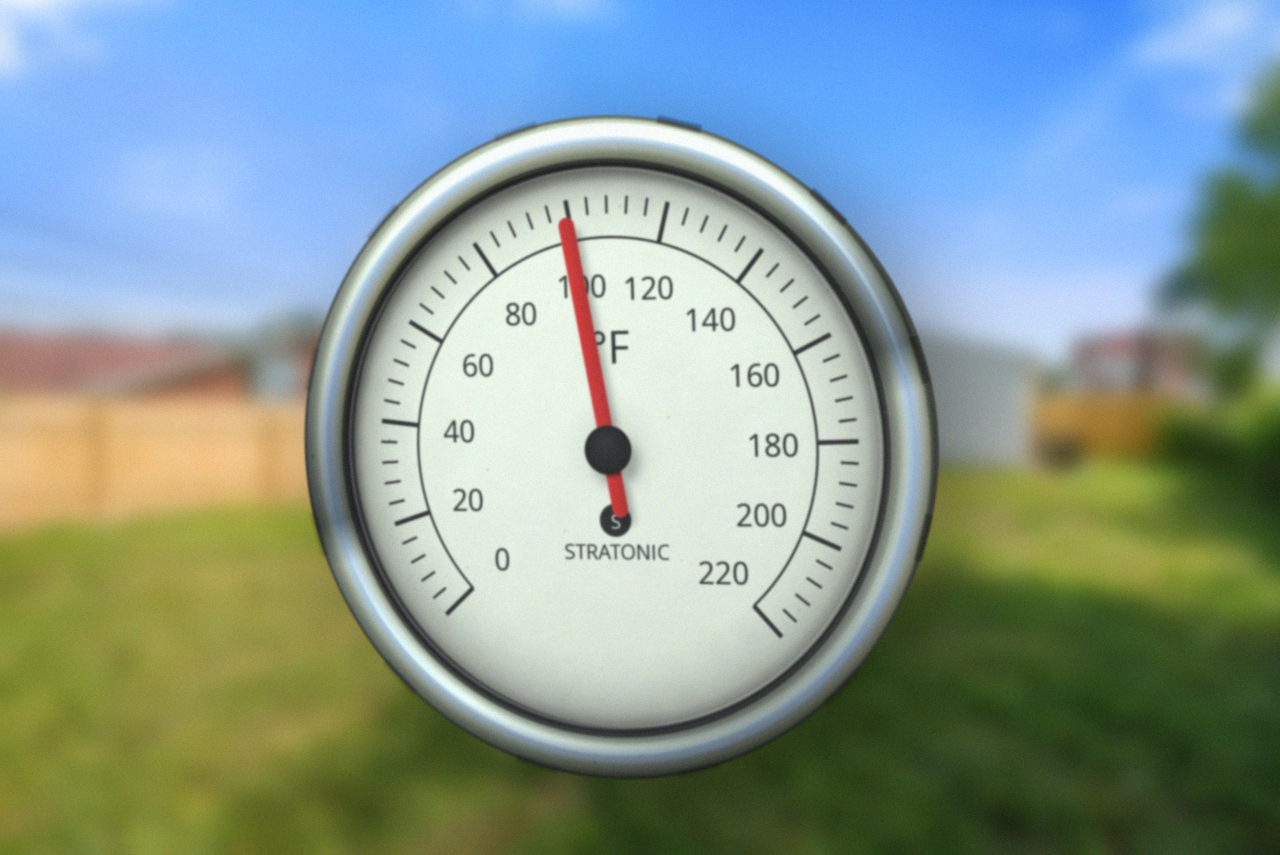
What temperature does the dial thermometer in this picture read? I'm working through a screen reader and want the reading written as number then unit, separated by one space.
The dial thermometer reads 100 °F
